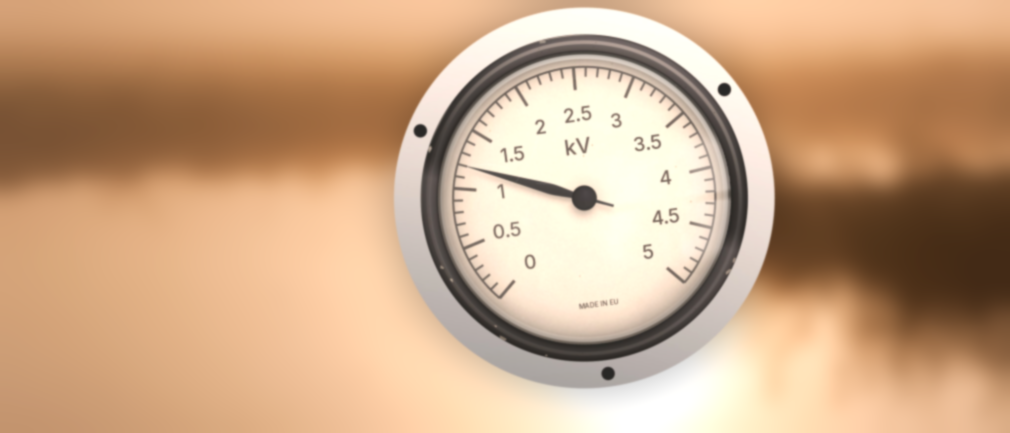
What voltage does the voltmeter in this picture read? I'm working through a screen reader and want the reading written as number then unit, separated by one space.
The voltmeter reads 1.2 kV
